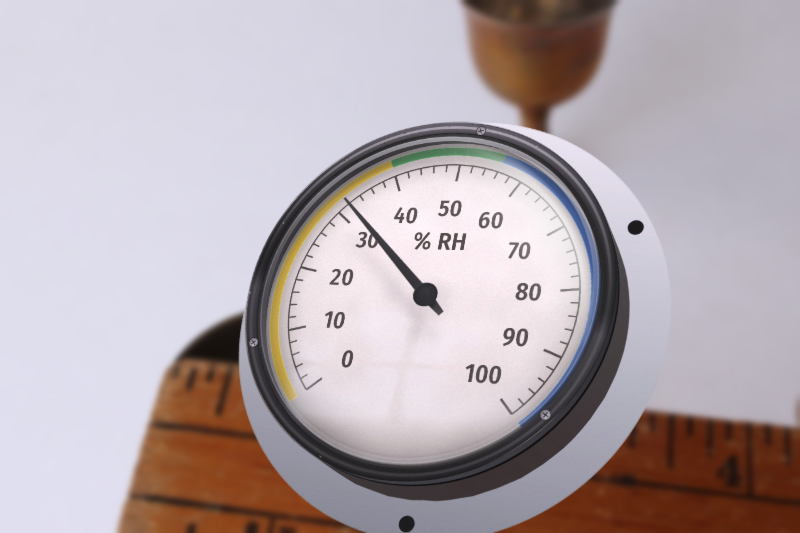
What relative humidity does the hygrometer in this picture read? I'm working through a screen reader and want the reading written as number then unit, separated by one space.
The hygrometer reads 32 %
